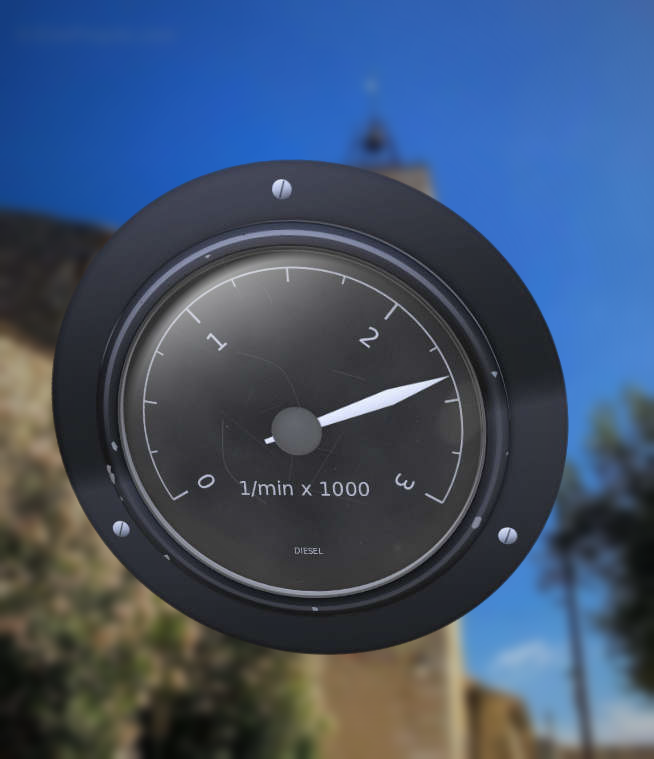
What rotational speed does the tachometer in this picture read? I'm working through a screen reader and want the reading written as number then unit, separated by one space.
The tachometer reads 2375 rpm
